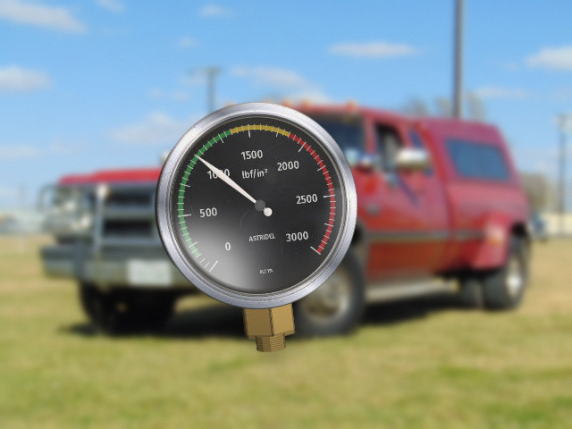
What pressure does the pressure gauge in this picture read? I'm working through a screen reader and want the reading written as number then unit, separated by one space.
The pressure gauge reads 1000 psi
